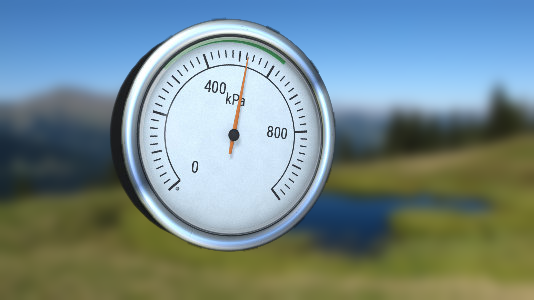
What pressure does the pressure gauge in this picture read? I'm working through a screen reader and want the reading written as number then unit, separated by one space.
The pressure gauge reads 520 kPa
